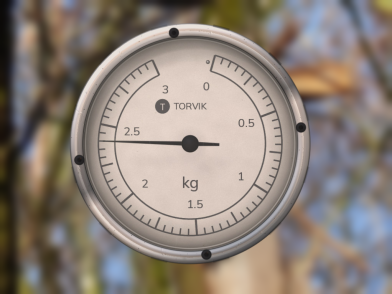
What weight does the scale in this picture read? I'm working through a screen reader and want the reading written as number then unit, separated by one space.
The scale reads 2.4 kg
